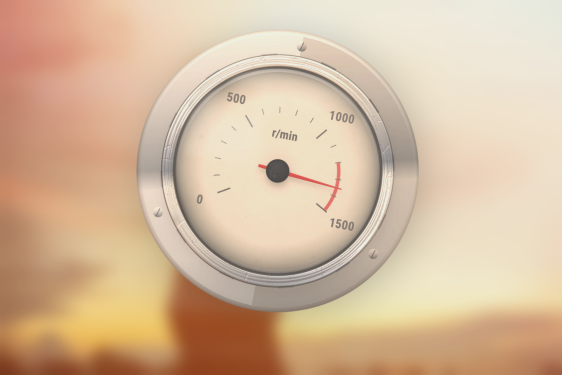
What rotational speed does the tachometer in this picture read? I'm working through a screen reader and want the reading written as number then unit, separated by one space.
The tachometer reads 1350 rpm
